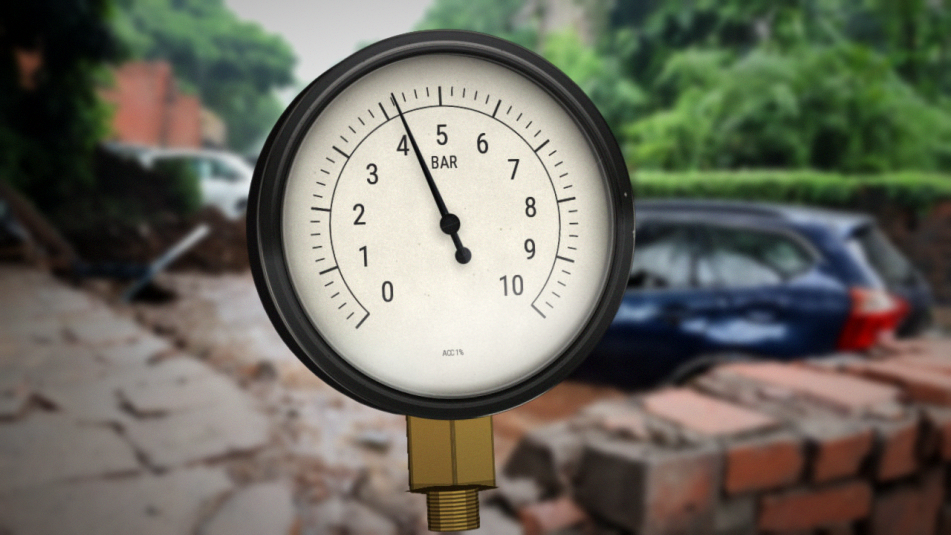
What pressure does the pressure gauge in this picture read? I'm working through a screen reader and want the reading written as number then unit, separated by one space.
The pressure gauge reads 4.2 bar
